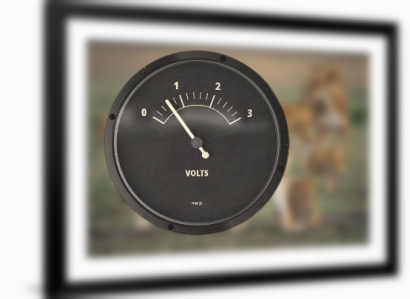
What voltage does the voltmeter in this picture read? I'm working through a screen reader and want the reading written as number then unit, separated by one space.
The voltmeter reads 0.6 V
